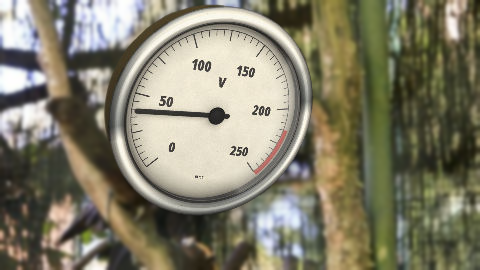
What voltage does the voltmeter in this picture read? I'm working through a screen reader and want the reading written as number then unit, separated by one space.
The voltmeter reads 40 V
